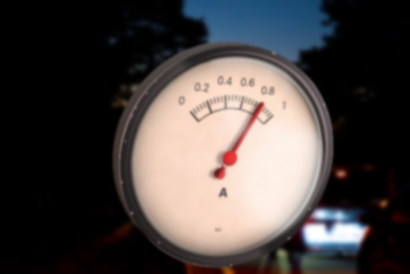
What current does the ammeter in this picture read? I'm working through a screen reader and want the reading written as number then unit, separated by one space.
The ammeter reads 0.8 A
